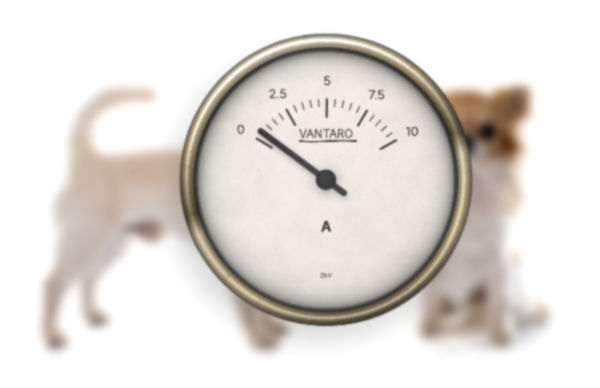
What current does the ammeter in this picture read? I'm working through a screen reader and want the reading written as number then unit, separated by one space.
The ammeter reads 0.5 A
